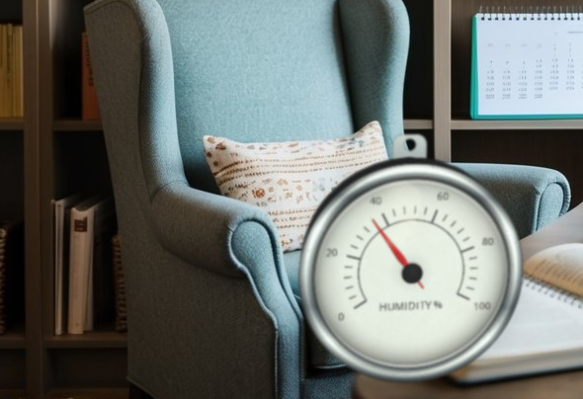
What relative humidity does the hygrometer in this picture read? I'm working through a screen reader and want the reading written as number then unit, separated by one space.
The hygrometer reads 36 %
